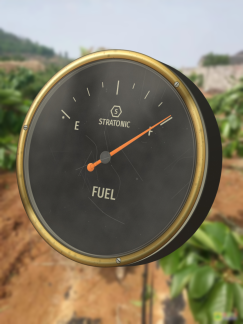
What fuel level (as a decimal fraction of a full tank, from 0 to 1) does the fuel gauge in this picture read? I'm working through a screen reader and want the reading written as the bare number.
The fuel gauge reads 1
